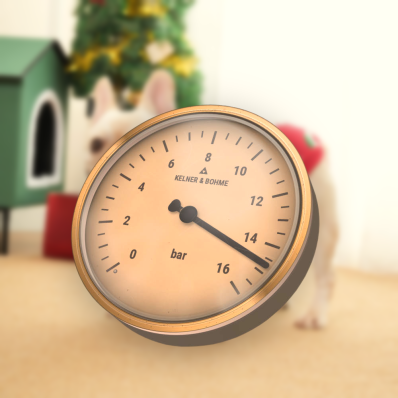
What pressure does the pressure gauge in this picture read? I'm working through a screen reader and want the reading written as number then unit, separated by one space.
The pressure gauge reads 14.75 bar
